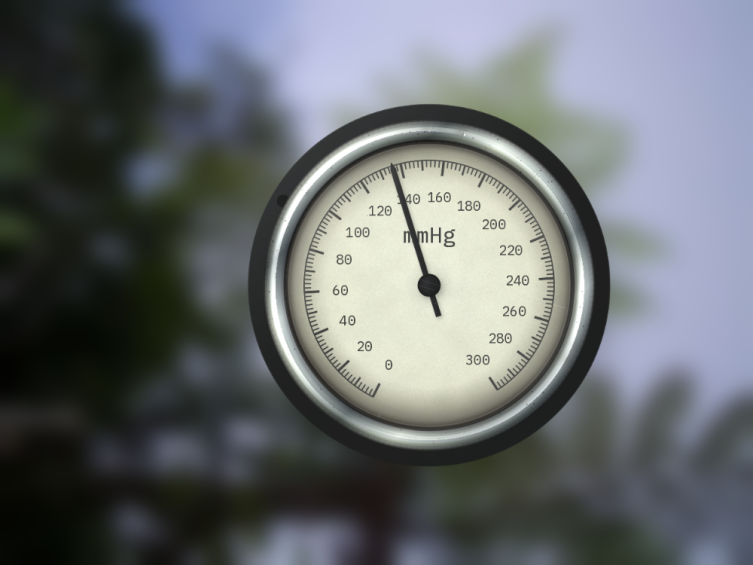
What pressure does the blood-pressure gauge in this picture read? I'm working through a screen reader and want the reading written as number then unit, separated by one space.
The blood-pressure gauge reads 136 mmHg
